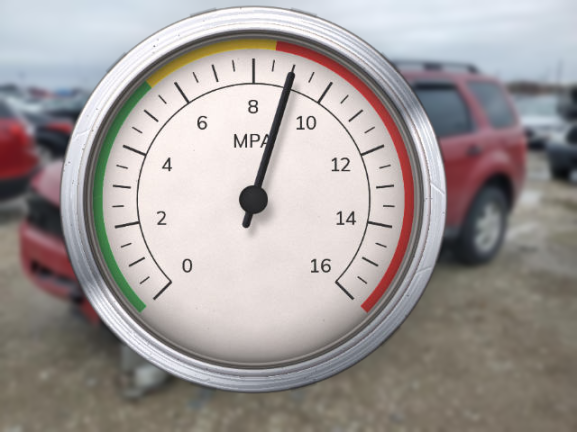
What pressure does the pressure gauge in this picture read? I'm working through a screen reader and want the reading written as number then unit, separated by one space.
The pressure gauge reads 9 MPa
